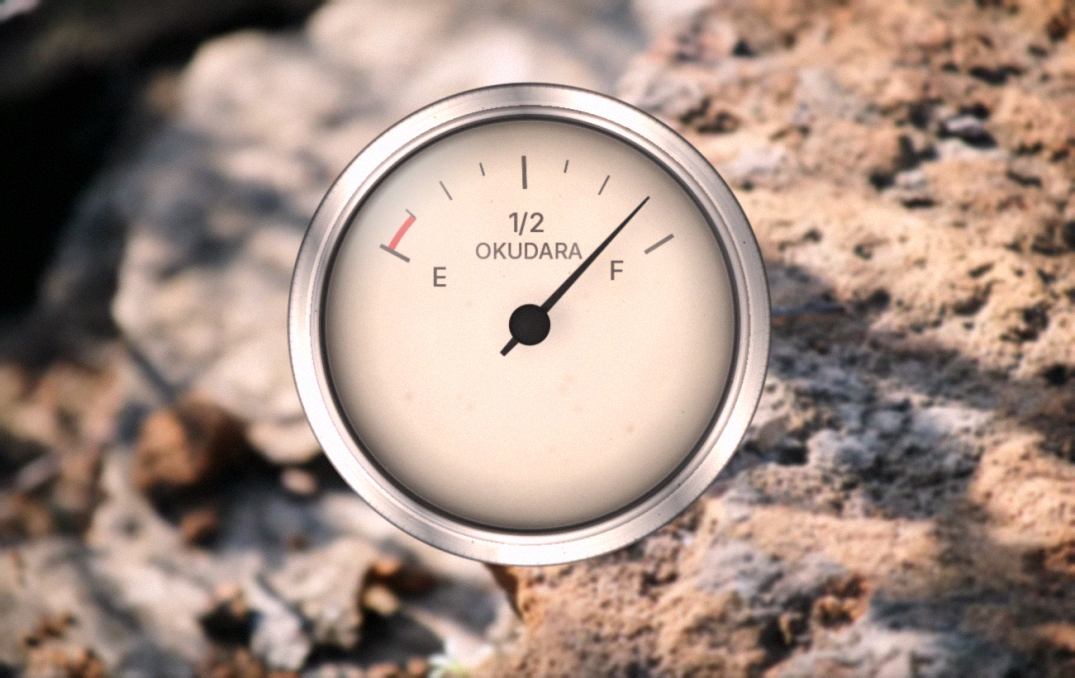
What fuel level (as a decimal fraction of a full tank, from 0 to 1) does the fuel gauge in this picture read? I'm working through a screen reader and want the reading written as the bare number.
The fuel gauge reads 0.875
